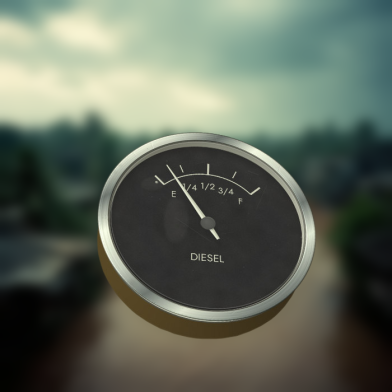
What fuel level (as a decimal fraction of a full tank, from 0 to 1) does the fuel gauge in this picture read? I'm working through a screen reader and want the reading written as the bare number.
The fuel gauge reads 0.125
